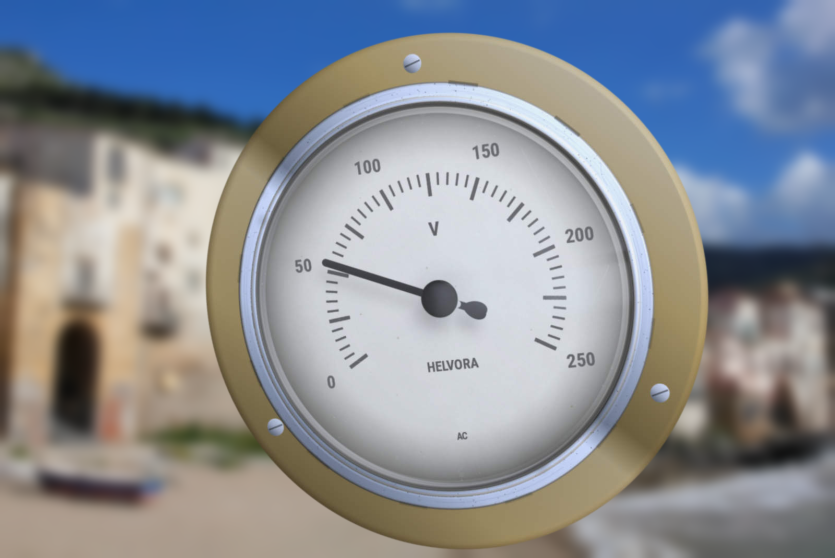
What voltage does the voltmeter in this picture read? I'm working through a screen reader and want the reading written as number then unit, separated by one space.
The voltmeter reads 55 V
